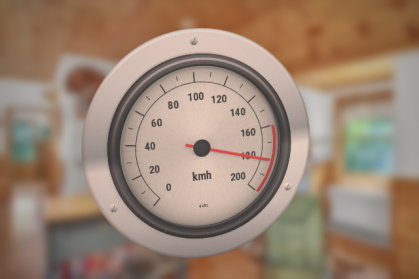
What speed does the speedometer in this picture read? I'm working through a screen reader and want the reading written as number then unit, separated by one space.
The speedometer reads 180 km/h
